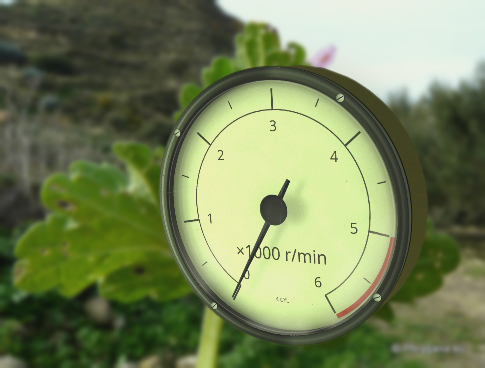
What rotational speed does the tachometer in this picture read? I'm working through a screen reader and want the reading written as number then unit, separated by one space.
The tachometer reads 0 rpm
